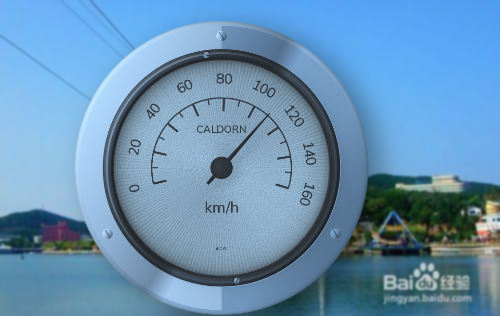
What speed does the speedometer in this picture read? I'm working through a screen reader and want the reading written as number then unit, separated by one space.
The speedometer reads 110 km/h
